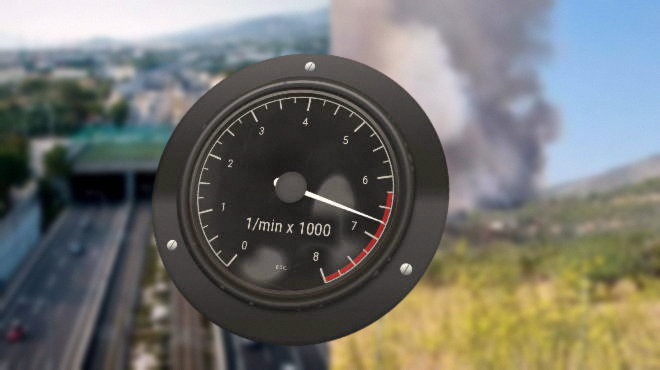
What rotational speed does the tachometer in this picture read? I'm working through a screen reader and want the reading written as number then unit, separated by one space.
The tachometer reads 6750 rpm
